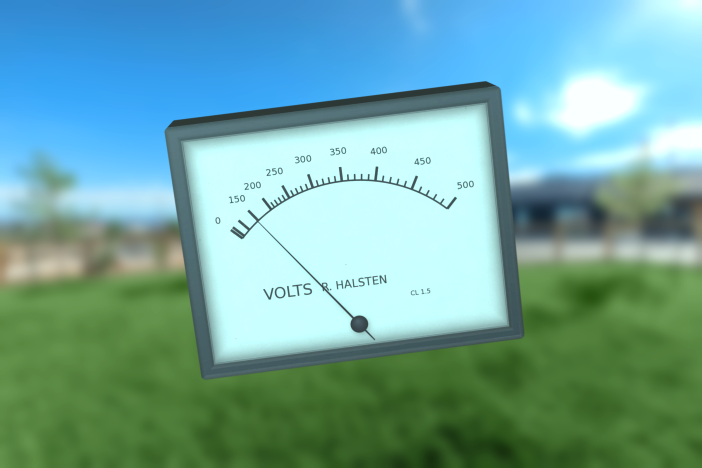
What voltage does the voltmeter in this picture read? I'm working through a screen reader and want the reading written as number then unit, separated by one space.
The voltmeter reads 150 V
